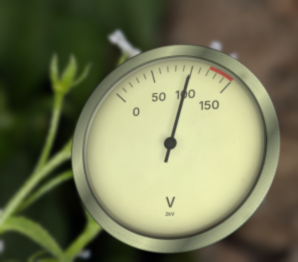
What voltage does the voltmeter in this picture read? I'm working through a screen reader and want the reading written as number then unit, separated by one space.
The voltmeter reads 100 V
